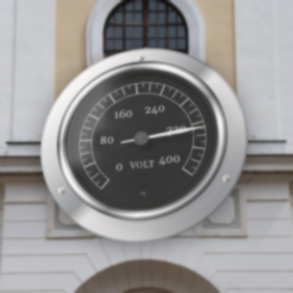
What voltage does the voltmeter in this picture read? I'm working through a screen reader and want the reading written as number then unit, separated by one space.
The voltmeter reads 330 V
